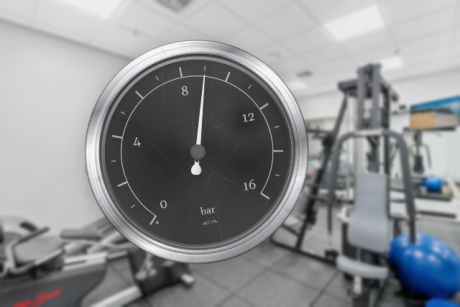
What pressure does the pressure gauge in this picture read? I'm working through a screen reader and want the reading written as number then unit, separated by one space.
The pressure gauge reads 9 bar
